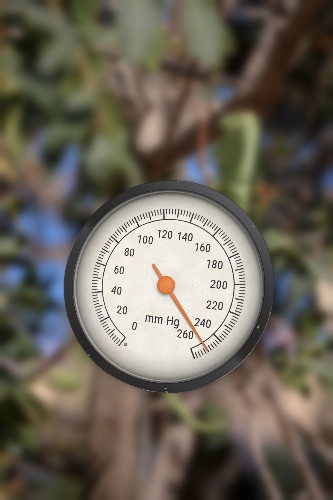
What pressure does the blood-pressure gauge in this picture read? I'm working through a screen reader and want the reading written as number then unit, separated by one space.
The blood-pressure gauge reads 250 mmHg
